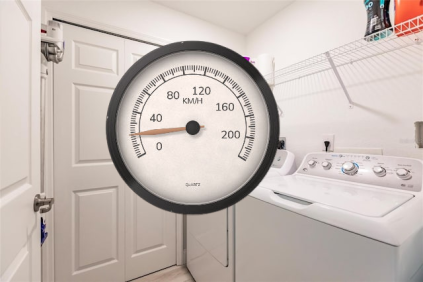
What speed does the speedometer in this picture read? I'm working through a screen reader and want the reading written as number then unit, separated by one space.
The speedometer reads 20 km/h
